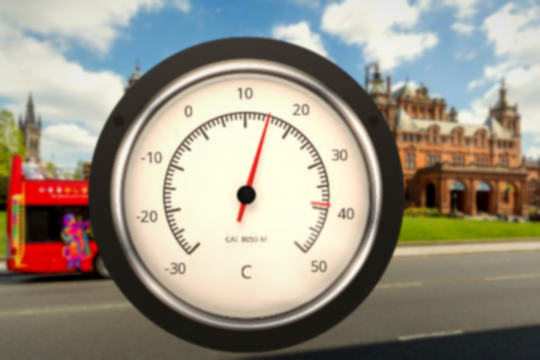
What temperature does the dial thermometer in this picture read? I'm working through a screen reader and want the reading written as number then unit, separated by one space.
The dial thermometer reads 15 °C
